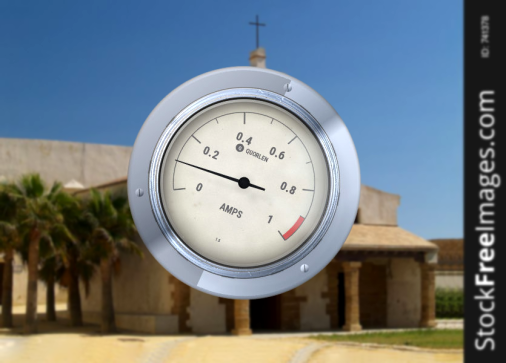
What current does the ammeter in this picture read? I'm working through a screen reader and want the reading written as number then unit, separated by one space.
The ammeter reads 0.1 A
